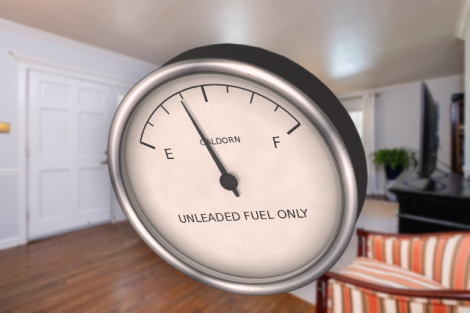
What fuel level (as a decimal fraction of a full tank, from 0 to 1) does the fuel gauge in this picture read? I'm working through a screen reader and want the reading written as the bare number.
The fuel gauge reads 0.375
